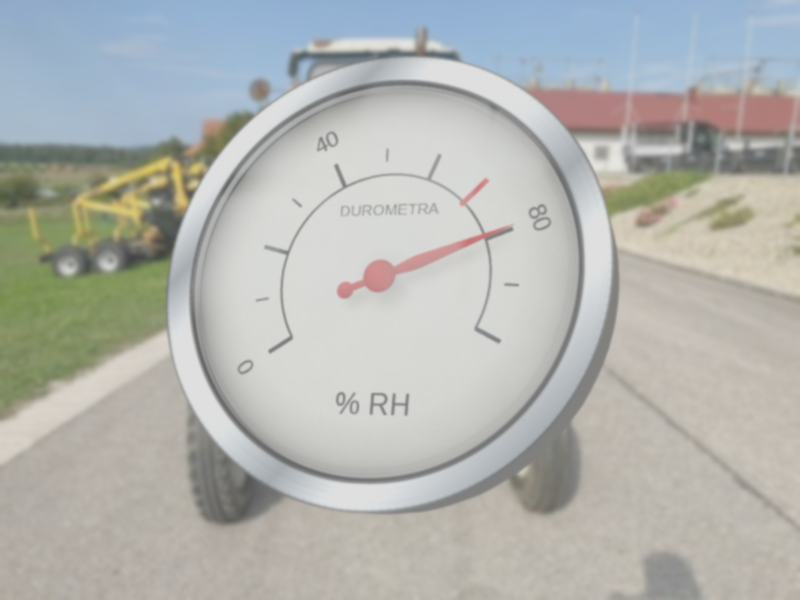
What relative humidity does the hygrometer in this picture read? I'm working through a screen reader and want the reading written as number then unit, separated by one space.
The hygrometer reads 80 %
